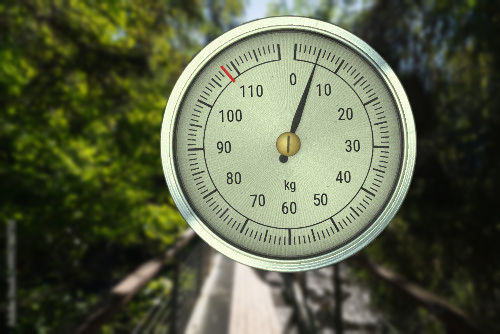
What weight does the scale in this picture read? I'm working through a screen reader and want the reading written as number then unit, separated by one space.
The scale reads 5 kg
